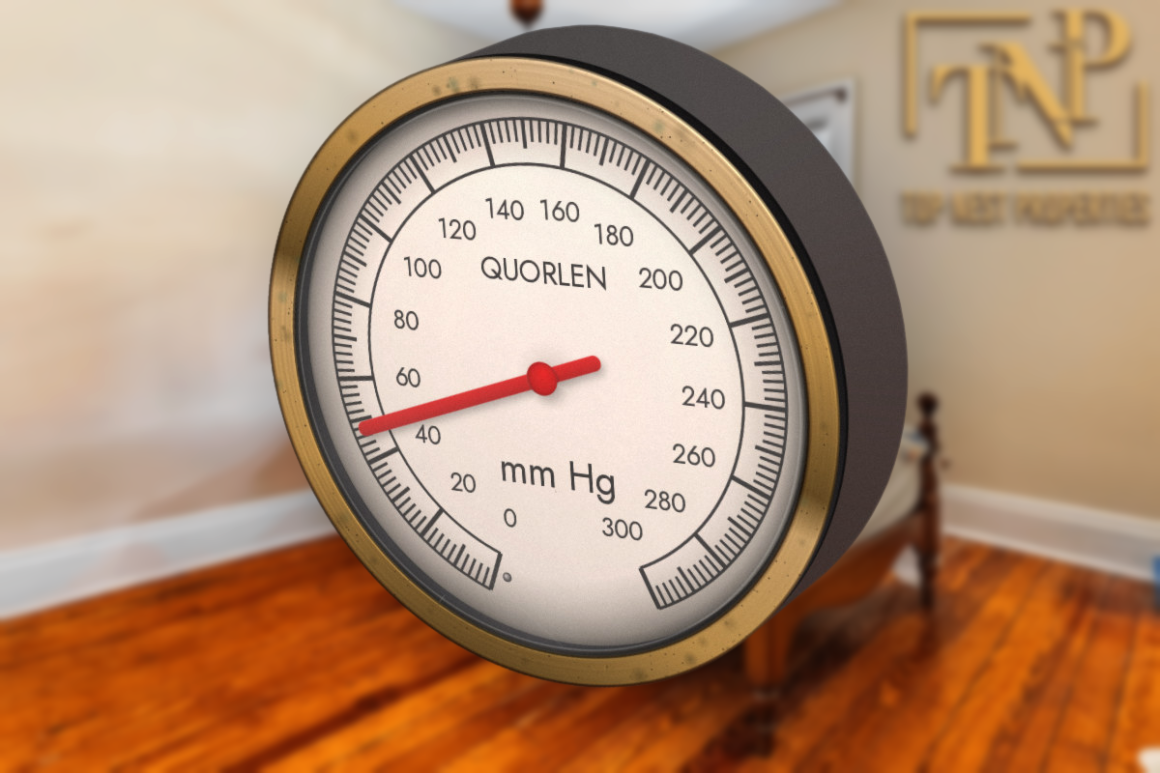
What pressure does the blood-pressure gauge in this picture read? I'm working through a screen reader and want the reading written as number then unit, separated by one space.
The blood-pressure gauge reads 48 mmHg
